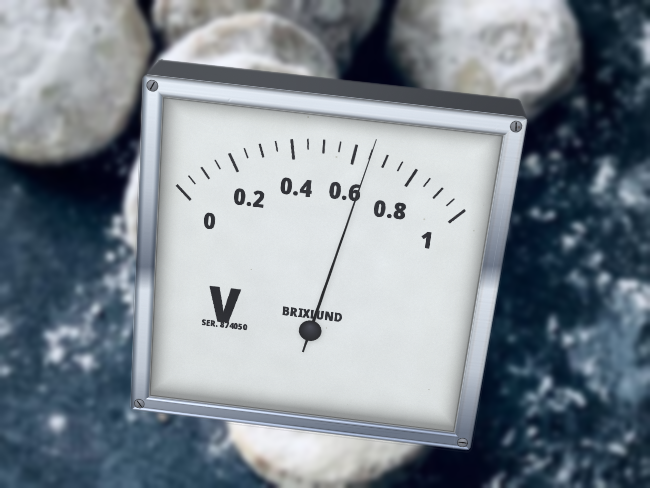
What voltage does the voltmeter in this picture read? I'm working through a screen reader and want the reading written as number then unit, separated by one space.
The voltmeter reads 0.65 V
